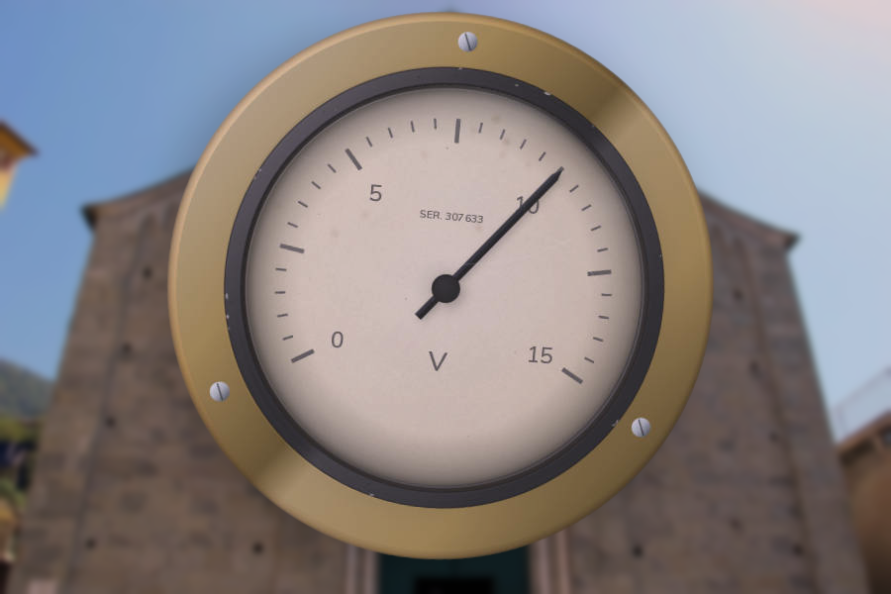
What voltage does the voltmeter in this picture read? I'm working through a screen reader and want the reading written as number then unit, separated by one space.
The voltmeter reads 10 V
